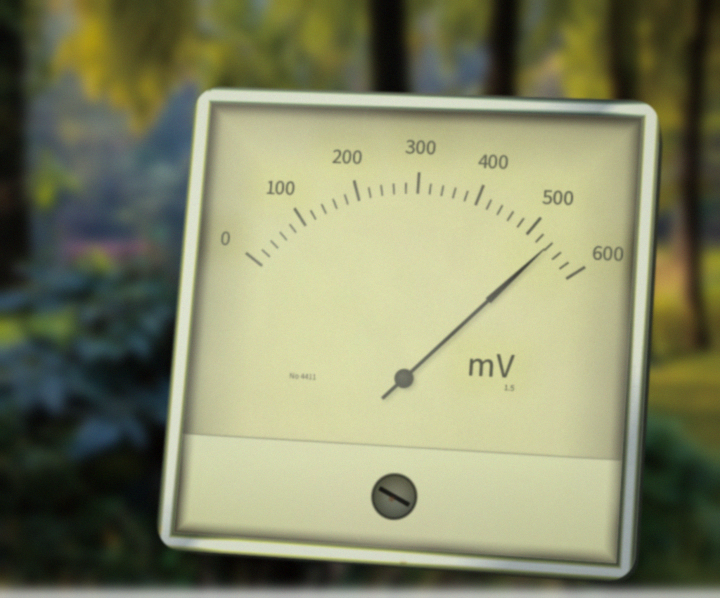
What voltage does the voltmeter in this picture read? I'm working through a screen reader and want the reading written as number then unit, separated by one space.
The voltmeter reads 540 mV
